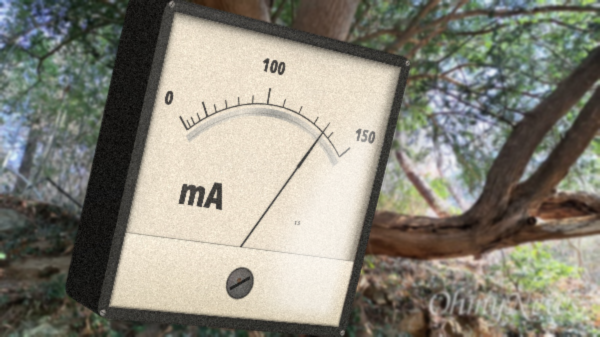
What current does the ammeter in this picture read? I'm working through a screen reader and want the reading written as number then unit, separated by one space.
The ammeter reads 135 mA
